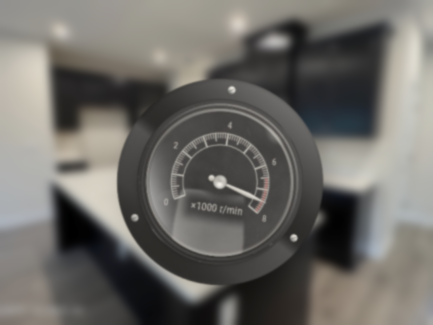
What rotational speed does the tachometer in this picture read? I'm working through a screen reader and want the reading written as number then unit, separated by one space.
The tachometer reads 7500 rpm
